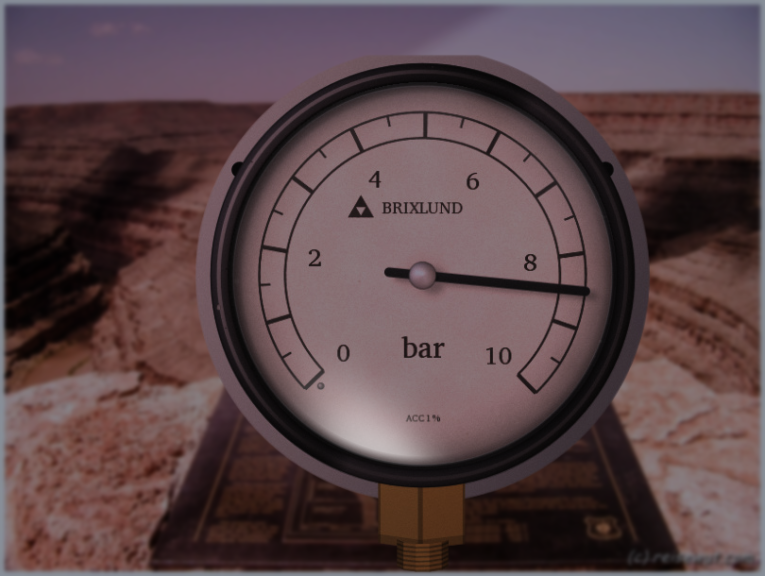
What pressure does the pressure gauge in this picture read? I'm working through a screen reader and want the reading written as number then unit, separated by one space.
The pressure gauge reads 8.5 bar
